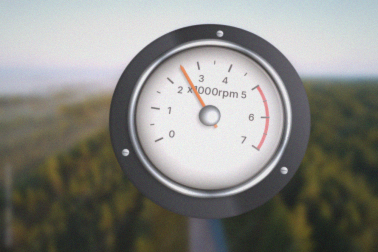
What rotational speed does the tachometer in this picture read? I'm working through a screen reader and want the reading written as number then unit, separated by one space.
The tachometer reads 2500 rpm
